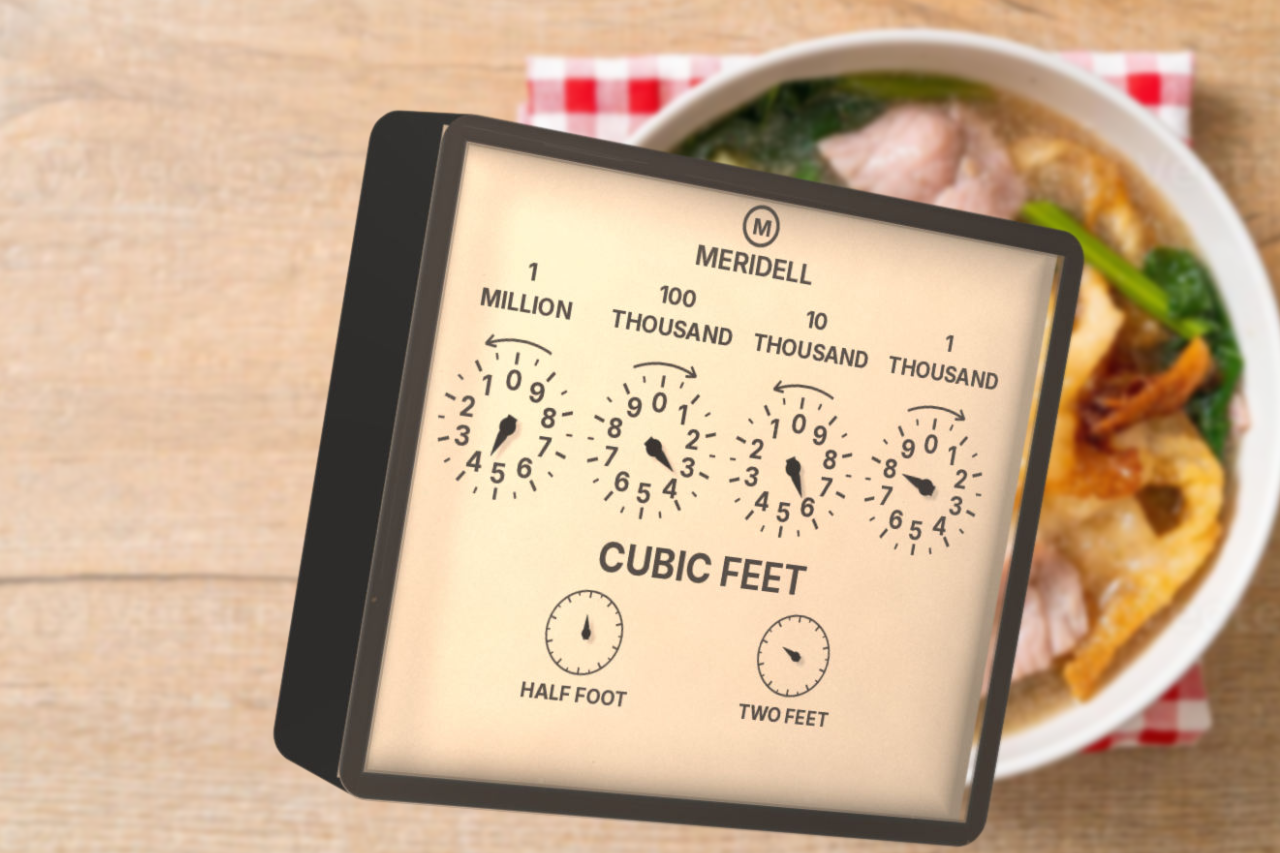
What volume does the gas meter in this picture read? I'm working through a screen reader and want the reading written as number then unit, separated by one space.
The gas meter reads 435800 ft³
